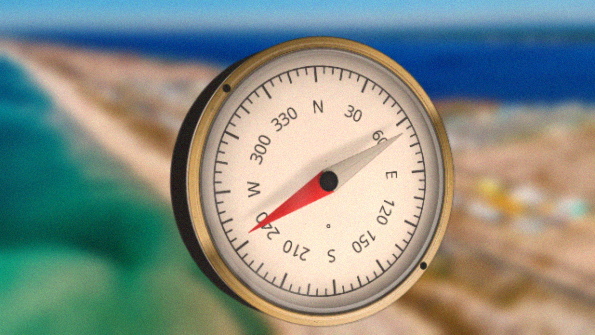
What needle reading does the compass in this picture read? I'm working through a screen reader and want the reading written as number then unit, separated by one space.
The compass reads 245 °
